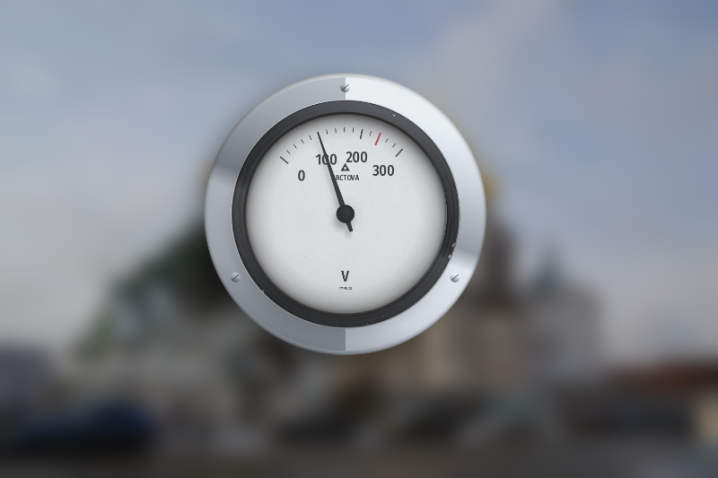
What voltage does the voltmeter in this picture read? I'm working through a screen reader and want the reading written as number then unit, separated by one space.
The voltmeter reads 100 V
